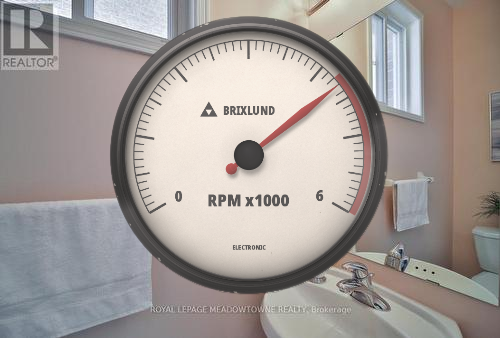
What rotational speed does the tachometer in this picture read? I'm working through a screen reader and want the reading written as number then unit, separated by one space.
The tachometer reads 4300 rpm
